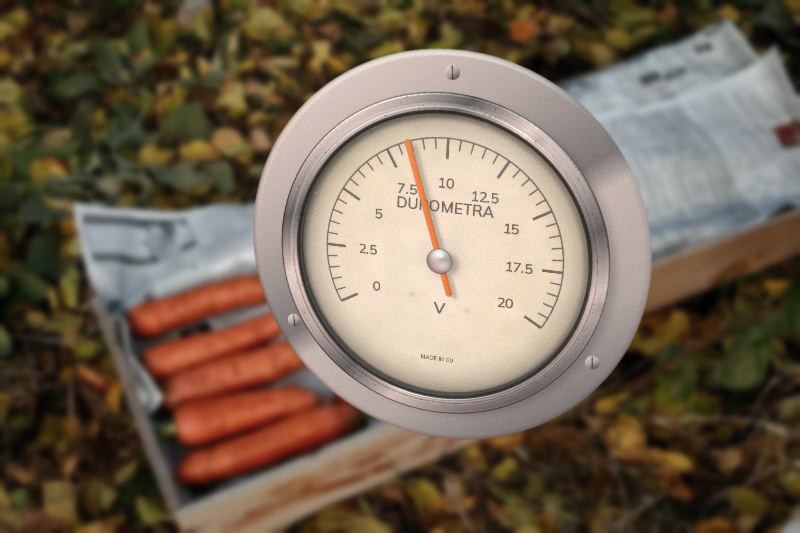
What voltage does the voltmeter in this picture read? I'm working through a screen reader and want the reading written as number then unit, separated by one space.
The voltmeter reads 8.5 V
